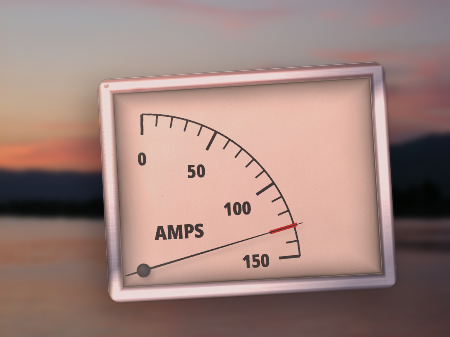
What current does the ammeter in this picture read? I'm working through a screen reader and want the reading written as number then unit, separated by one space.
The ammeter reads 130 A
